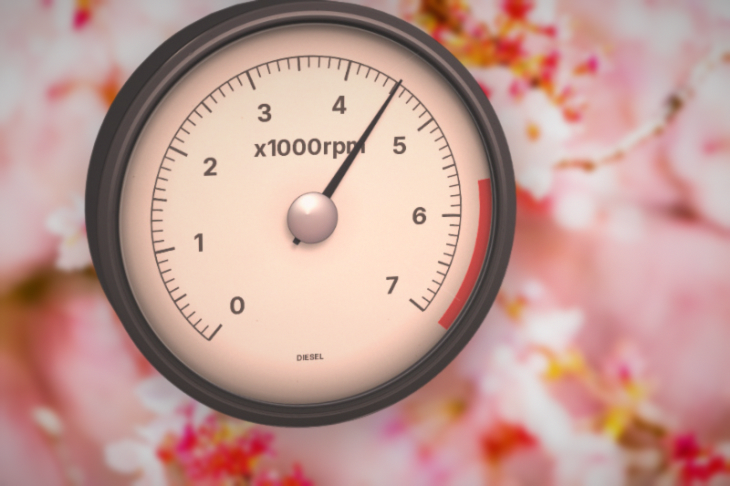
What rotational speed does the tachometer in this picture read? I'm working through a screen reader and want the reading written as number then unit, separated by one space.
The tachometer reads 4500 rpm
